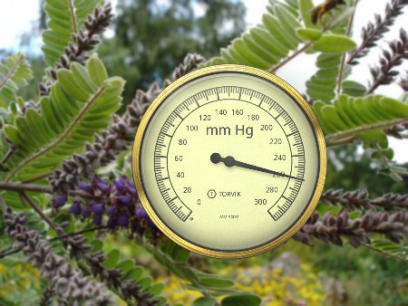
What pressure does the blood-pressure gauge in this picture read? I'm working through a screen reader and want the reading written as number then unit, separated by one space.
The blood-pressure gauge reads 260 mmHg
